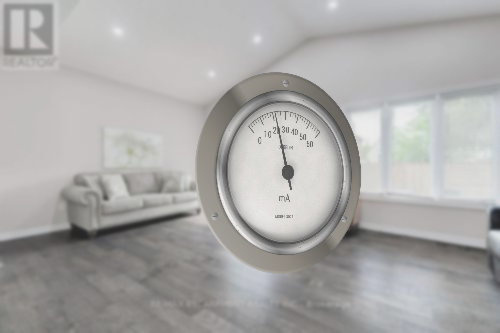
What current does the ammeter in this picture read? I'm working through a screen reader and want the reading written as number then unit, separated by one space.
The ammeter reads 20 mA
